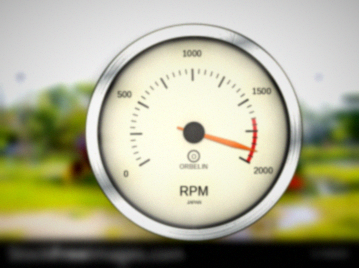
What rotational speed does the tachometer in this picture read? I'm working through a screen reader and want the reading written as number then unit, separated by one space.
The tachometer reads 1900 rpm
